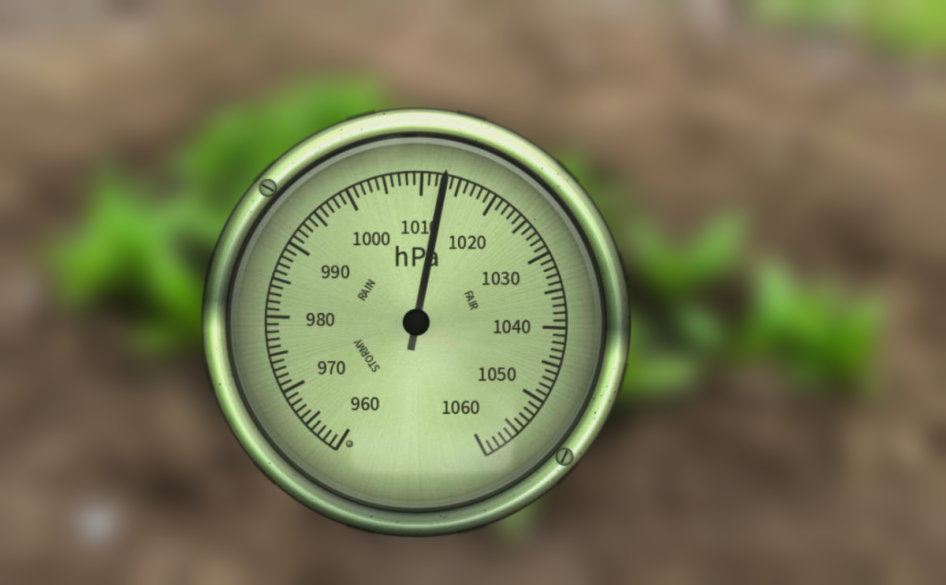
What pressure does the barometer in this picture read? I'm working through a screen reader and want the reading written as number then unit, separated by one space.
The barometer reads 1013 hPa
